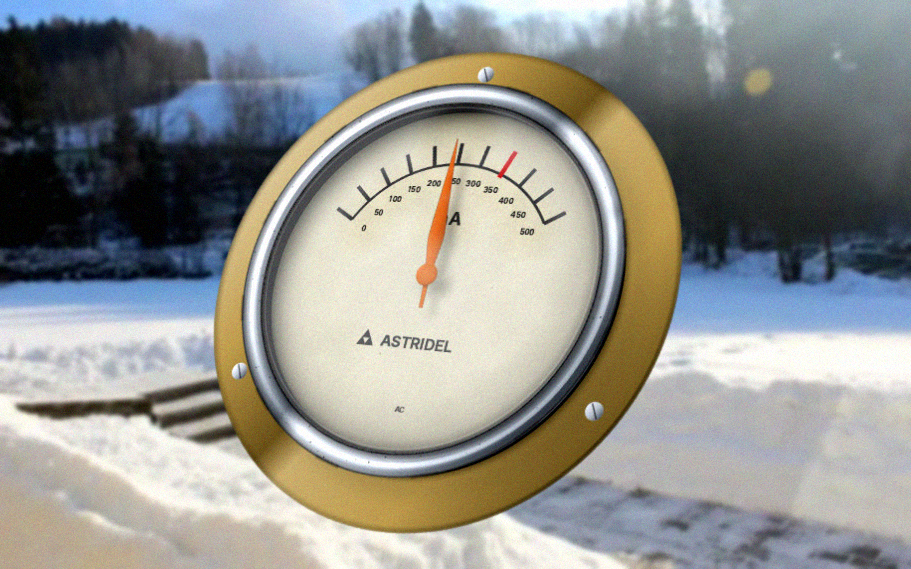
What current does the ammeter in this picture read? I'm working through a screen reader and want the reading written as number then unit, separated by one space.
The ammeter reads 250 mA
